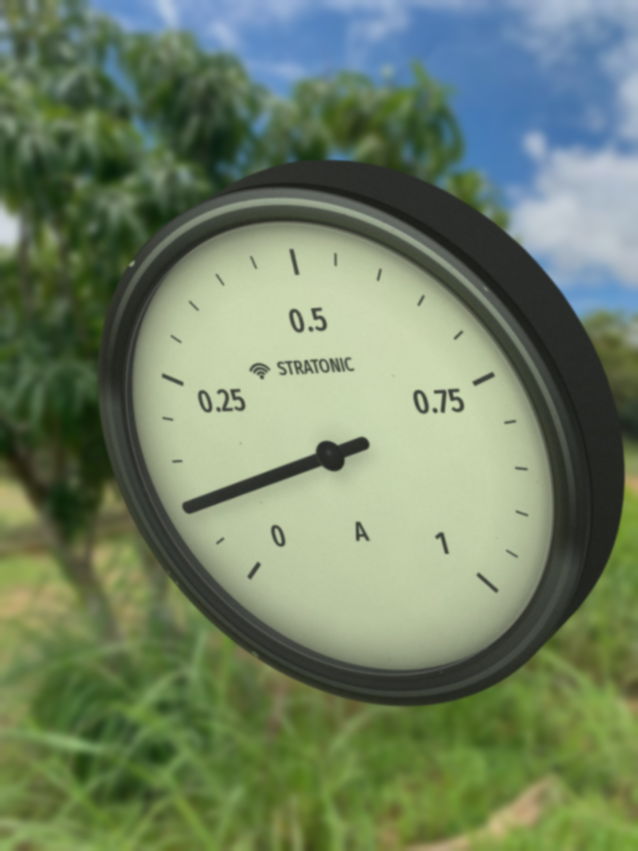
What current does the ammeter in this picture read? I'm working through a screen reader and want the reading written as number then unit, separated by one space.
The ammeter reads 0.1 A
